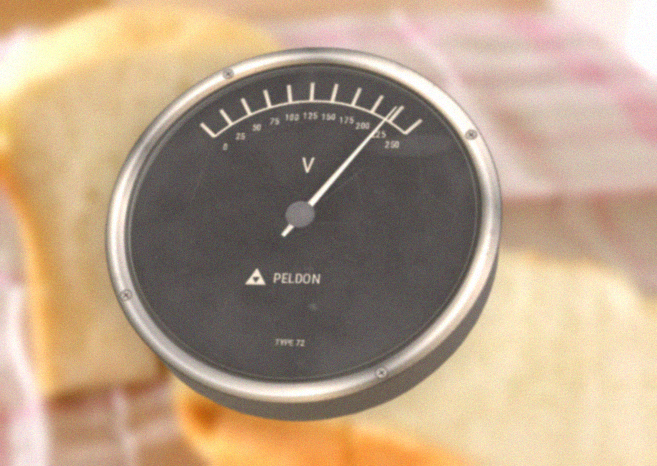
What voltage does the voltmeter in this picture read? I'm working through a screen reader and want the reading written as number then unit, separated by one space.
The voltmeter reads 225 V
